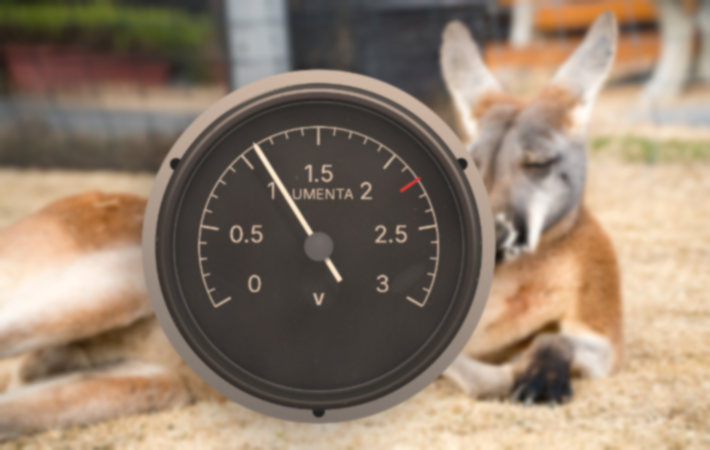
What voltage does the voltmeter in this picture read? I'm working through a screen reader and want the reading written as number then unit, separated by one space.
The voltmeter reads 1.1 V
